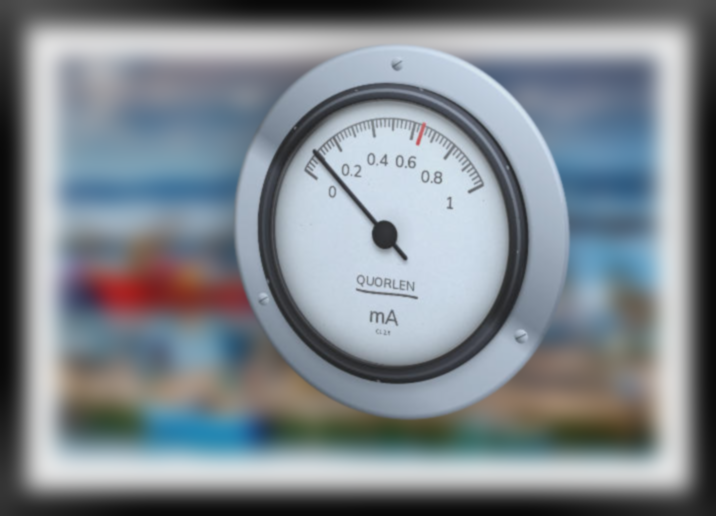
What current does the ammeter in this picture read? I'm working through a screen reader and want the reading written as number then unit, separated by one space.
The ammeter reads 0.1 mA
